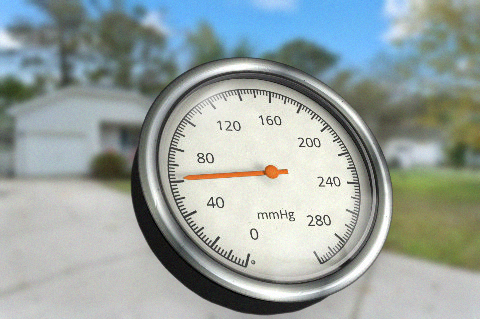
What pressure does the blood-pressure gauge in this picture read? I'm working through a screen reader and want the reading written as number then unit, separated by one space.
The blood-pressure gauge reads 60 mmHg
